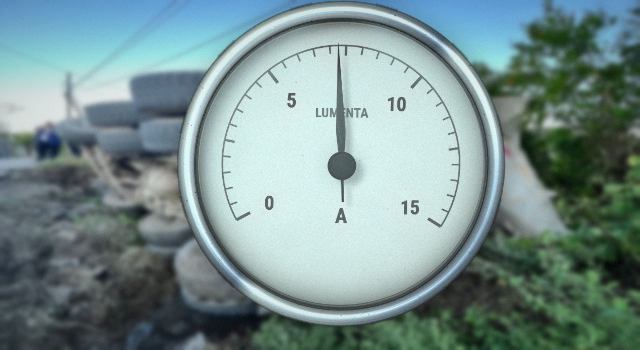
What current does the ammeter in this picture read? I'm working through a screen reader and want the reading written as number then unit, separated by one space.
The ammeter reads 7.25 A
